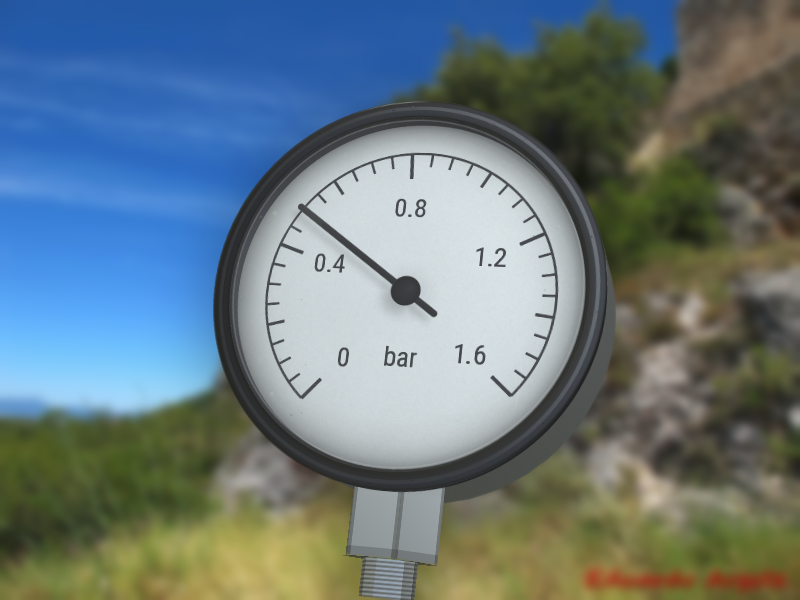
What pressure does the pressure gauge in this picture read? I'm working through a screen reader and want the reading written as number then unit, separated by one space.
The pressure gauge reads 0.5 bar
